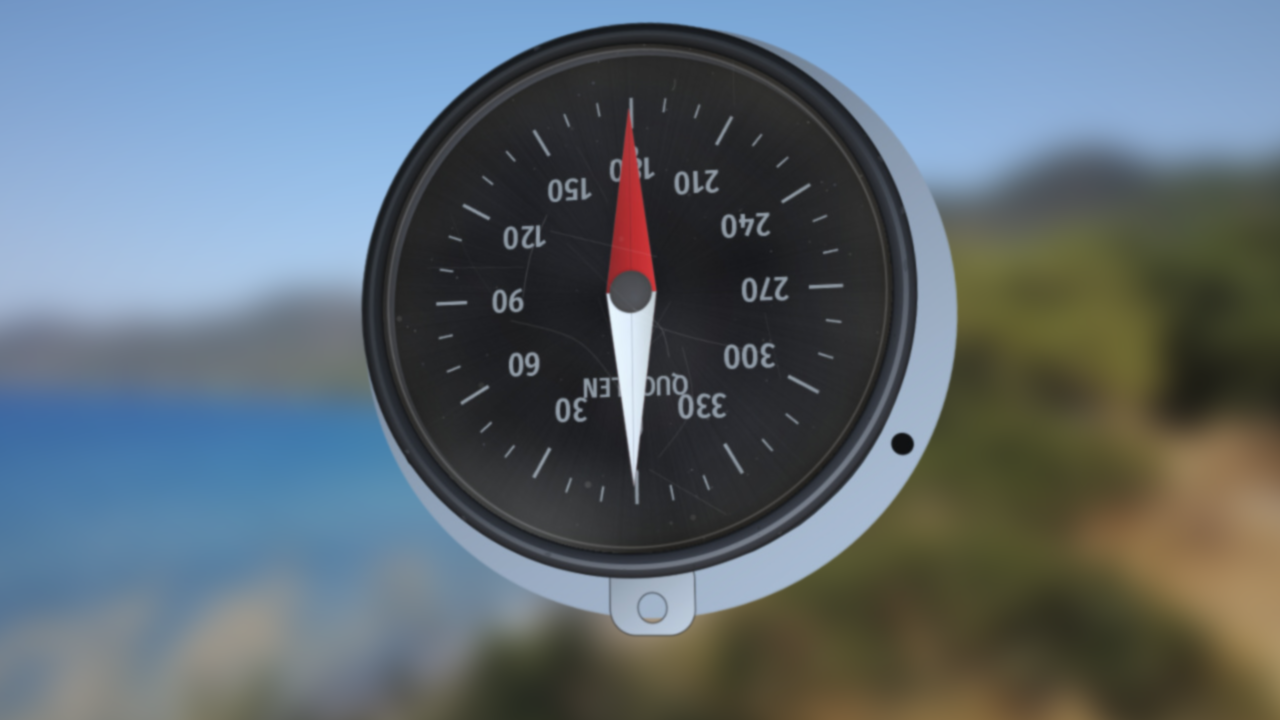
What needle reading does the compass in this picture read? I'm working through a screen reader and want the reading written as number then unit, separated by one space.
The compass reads 180 °
